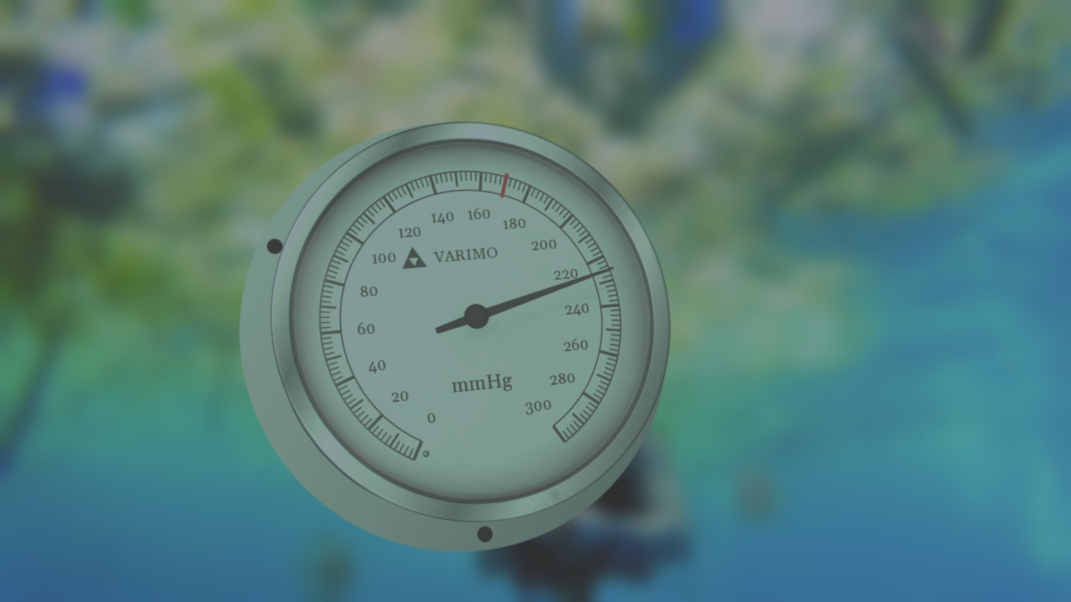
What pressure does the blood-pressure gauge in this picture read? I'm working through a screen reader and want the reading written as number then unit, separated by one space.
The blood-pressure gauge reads 226 mmHg
